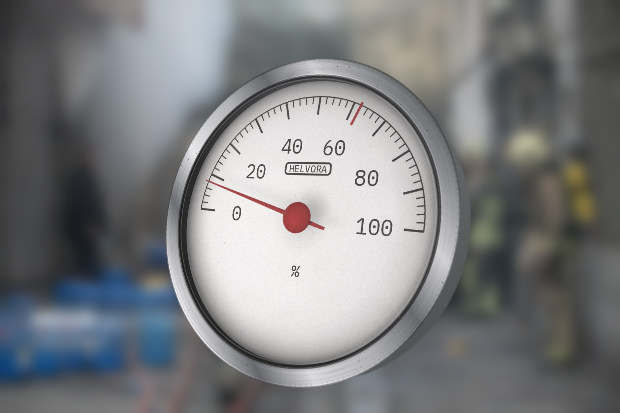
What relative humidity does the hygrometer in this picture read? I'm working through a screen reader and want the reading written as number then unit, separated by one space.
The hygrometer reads 8 %
